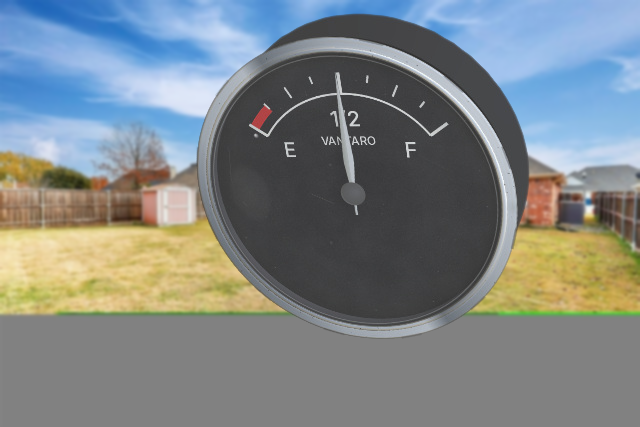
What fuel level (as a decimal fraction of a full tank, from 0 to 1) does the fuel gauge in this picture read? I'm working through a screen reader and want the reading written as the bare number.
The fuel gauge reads 0.5
